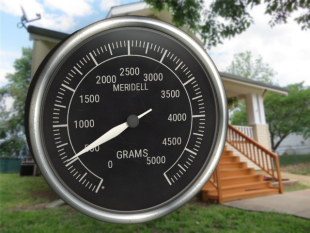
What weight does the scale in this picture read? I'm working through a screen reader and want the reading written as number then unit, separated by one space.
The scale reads 550 g
